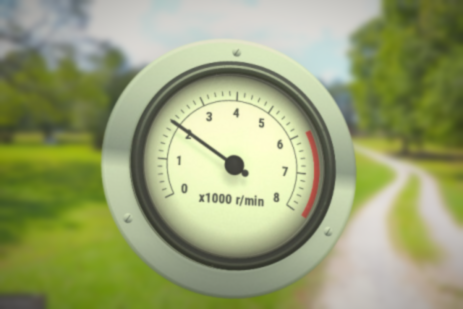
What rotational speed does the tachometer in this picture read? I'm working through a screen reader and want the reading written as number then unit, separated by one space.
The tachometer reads 2000 rpm
